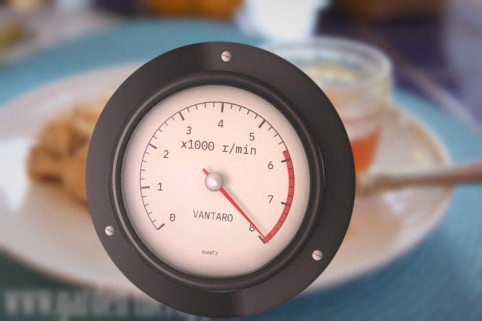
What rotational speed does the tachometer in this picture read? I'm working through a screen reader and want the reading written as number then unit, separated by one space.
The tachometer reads 7900 rpm
